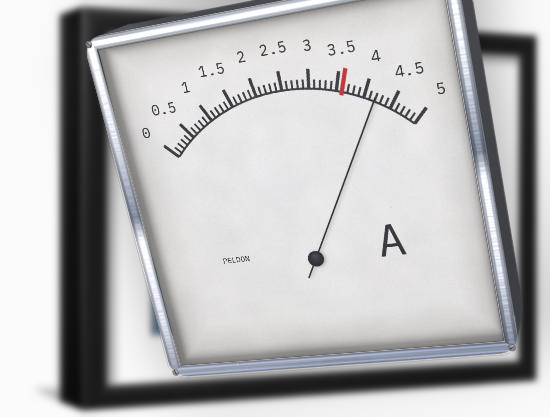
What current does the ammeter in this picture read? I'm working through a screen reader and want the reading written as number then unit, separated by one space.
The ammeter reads 4.2 A
